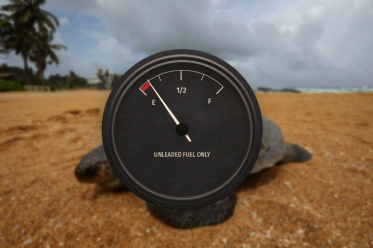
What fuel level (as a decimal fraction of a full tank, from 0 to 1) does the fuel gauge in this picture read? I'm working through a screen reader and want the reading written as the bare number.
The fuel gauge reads 0.125
